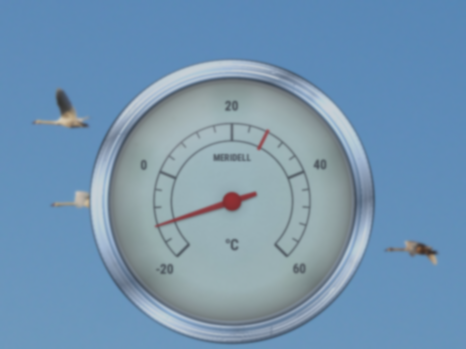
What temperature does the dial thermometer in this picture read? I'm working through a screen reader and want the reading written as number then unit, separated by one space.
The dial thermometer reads -12 °C
